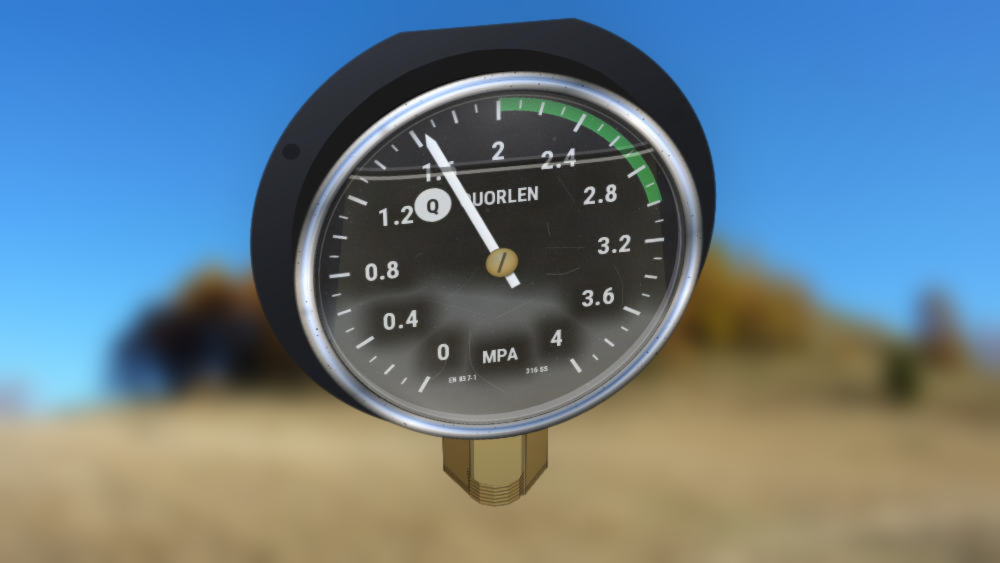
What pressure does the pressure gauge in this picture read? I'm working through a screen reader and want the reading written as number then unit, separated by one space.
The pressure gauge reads 1.65 MPa
